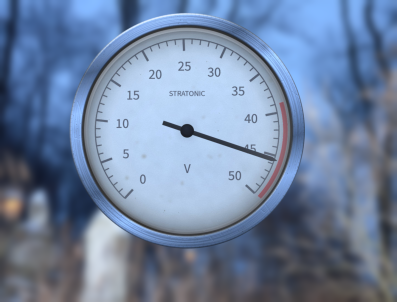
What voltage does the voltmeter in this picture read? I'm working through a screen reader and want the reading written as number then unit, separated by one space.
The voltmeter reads 45.5 V
